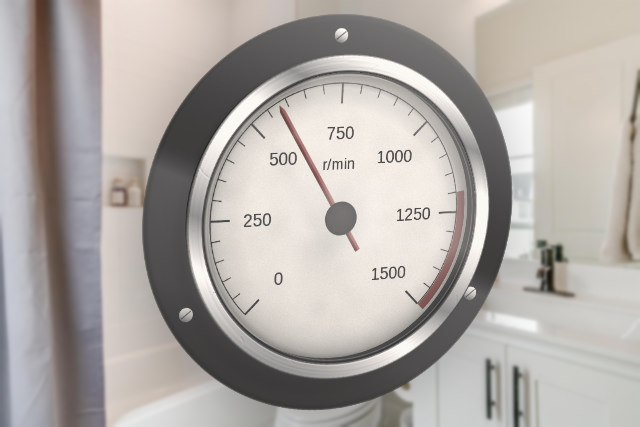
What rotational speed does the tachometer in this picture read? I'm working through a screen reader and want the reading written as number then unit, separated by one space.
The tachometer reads 575 rpm
